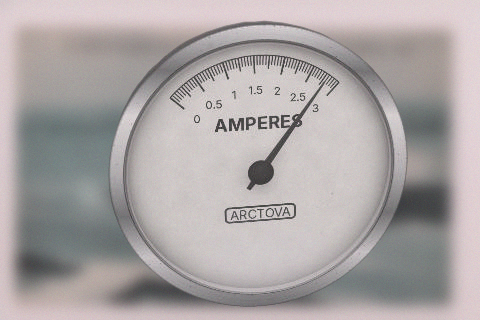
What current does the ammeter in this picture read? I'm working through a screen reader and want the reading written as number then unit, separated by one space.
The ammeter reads 2.75 A
